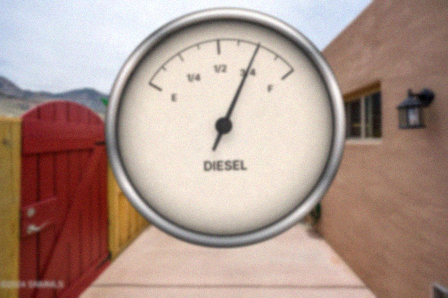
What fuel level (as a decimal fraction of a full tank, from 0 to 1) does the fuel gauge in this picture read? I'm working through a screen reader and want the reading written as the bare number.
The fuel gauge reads 0.75
